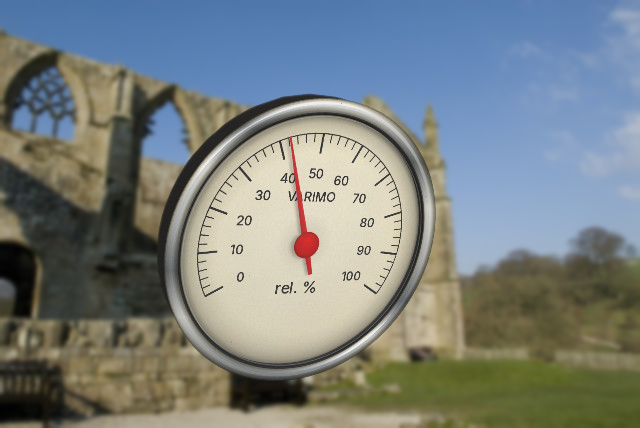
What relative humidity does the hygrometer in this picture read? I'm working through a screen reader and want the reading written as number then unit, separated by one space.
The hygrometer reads 42 %
